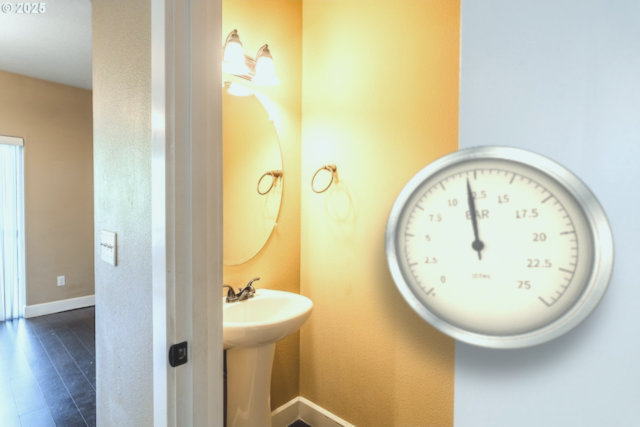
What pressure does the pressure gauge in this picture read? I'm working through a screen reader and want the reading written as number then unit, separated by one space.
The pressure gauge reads 12 bar
